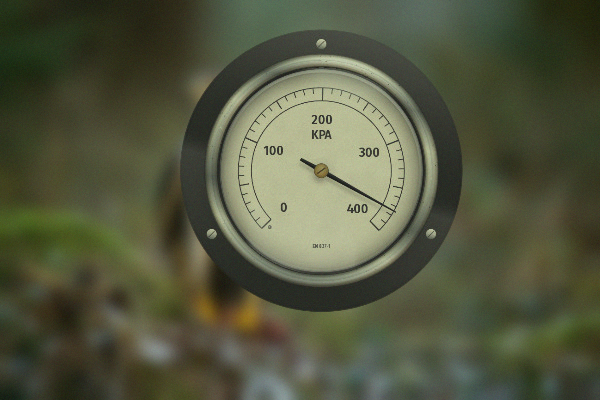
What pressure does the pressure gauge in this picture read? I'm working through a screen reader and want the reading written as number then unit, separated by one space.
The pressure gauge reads 375 kPa
